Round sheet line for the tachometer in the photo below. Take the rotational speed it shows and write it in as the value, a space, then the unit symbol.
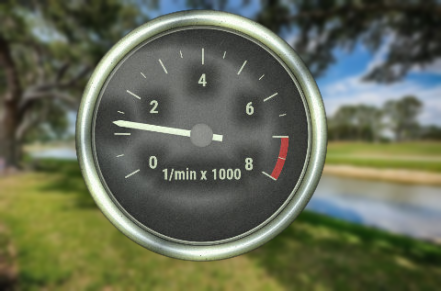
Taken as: 1250 rpm
